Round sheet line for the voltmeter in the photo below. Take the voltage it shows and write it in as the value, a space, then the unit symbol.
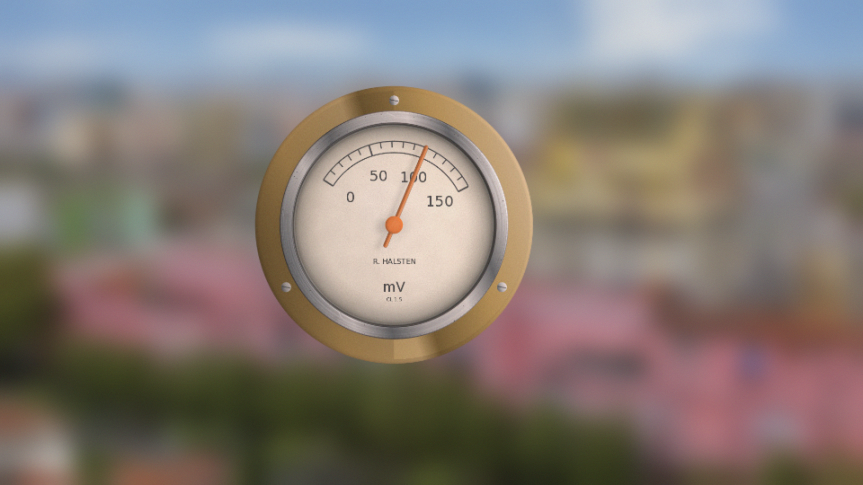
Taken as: 100 mV
